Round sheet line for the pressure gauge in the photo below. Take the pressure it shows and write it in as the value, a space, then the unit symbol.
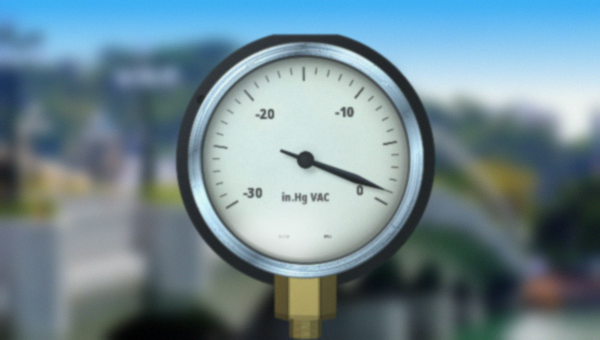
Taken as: -1 inHg
